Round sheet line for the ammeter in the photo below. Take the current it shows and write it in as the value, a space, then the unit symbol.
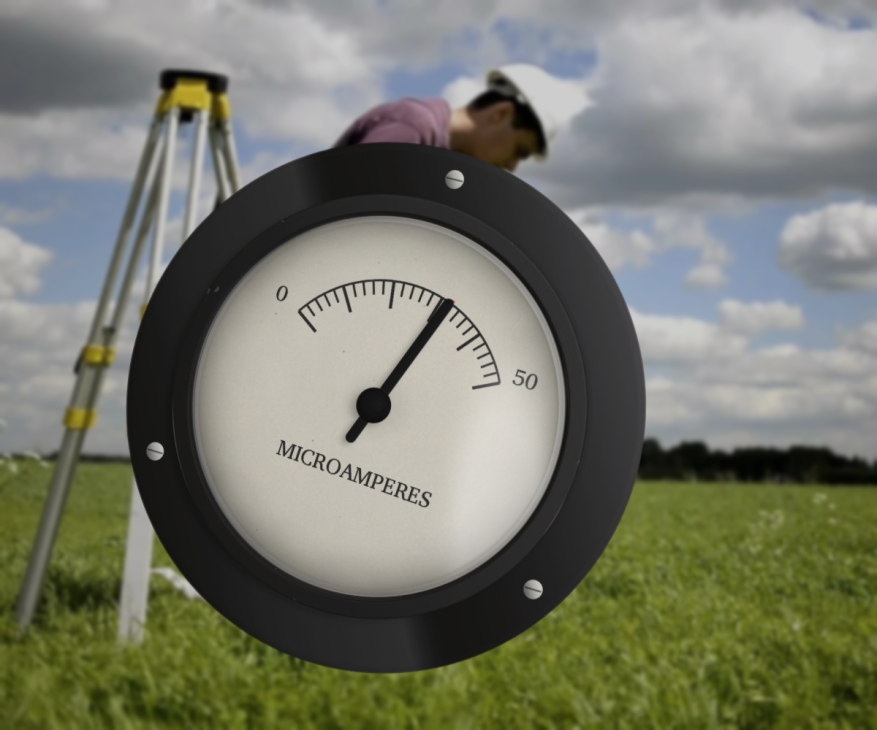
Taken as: 32 µA
